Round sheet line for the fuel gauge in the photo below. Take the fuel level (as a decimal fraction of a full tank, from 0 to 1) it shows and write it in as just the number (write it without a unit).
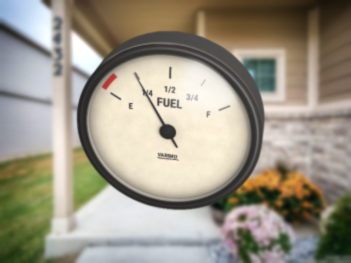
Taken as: 0.25
